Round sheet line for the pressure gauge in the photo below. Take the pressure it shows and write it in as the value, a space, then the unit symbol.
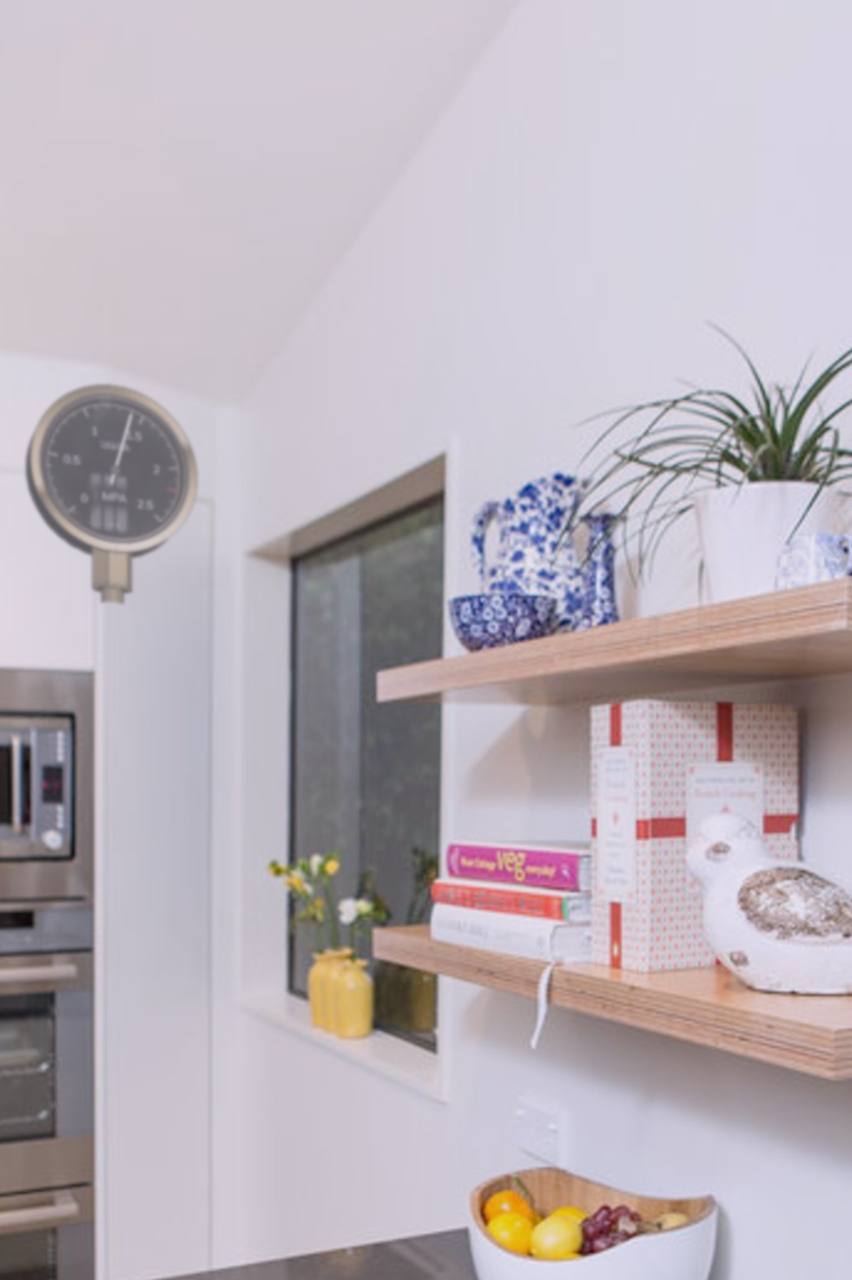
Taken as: 1.4 MPa
